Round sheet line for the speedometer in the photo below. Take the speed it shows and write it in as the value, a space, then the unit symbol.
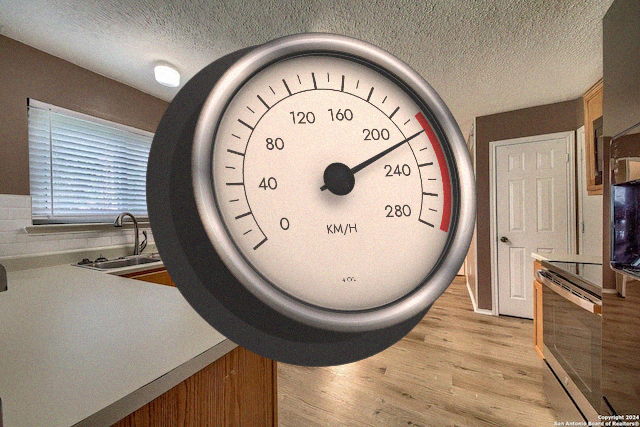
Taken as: 220 km/h
